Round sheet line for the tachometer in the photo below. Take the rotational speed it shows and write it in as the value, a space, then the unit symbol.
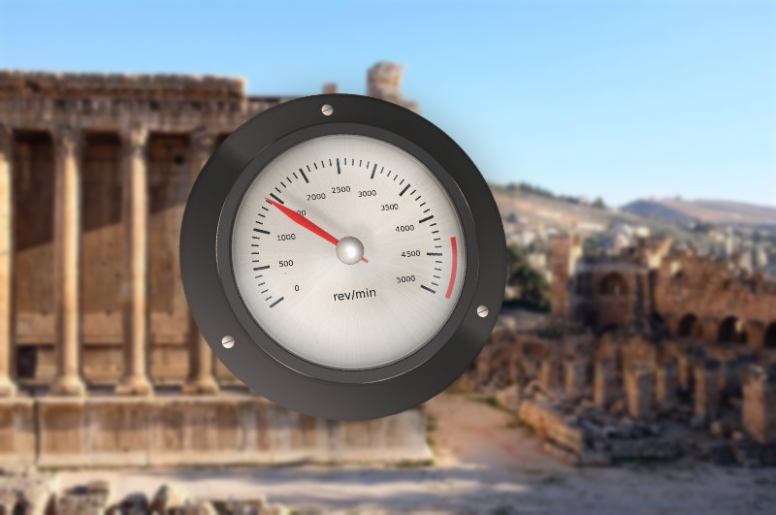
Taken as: 1400 rpm
